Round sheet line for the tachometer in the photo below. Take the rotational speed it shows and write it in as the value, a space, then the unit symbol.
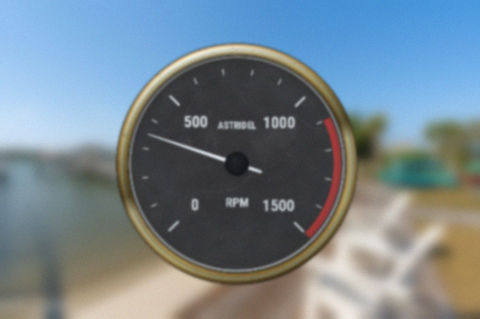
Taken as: 350 rpm
